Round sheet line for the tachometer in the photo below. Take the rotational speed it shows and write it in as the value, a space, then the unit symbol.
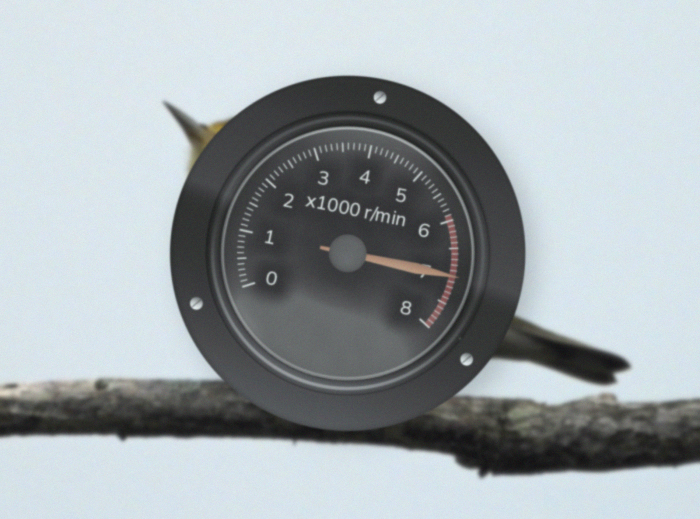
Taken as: 7000 rpm
